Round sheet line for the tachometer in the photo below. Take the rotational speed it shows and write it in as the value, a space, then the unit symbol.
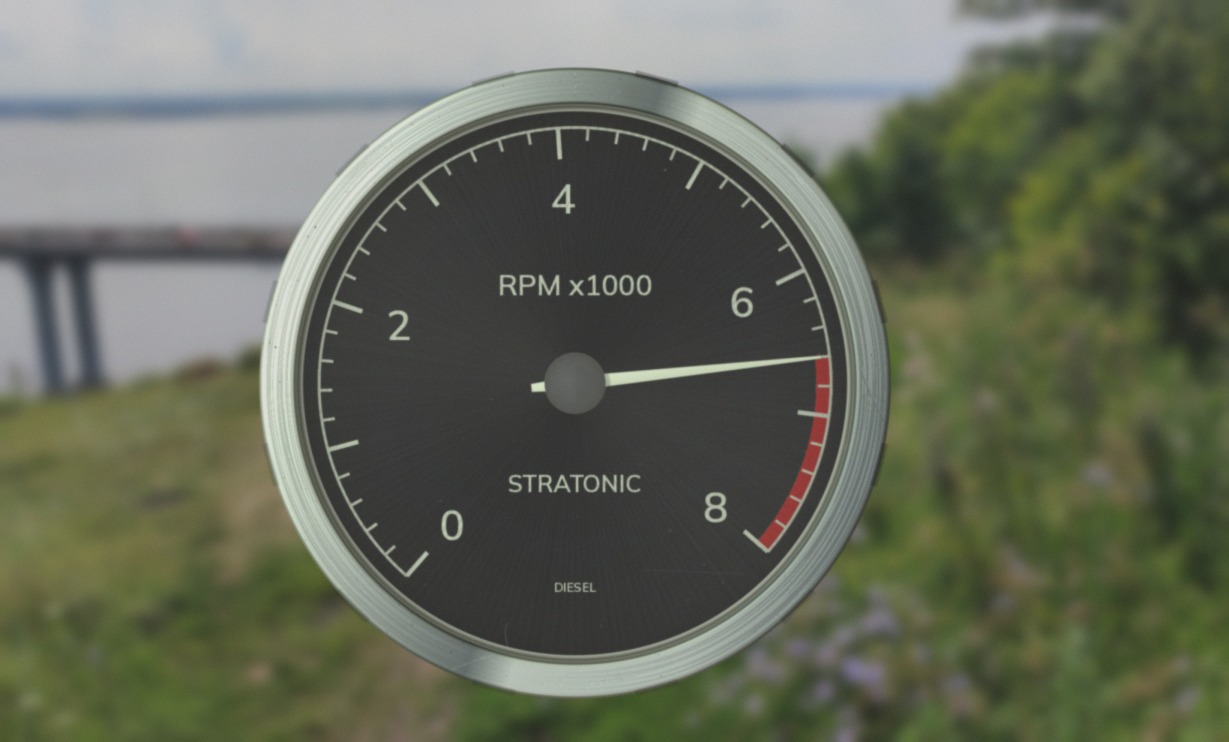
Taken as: 6600 rpm
